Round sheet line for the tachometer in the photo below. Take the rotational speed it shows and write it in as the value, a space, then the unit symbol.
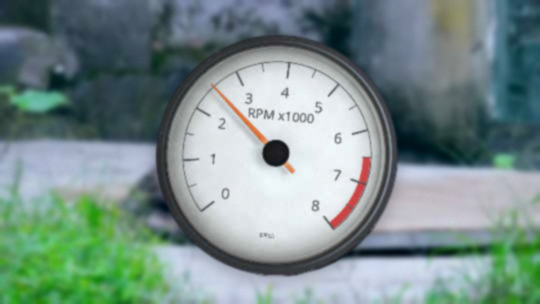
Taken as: 2500 rpm
